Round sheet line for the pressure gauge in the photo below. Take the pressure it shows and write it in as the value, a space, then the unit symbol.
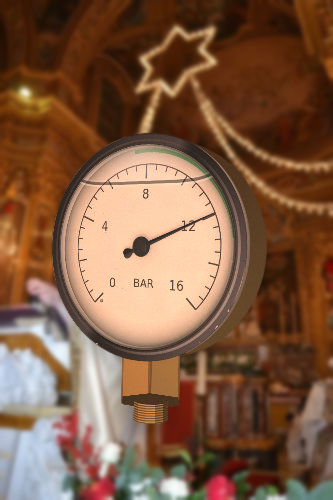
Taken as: 12 bar
